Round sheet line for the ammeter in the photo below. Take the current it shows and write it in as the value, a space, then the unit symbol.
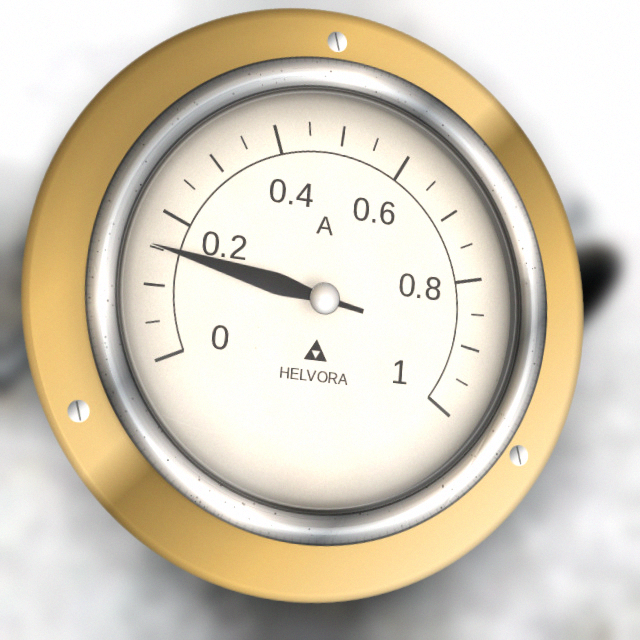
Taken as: 0.15 A
